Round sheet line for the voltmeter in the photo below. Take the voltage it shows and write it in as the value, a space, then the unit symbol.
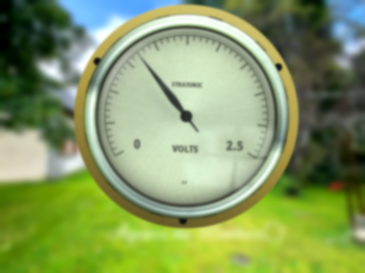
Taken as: 0.85 V
